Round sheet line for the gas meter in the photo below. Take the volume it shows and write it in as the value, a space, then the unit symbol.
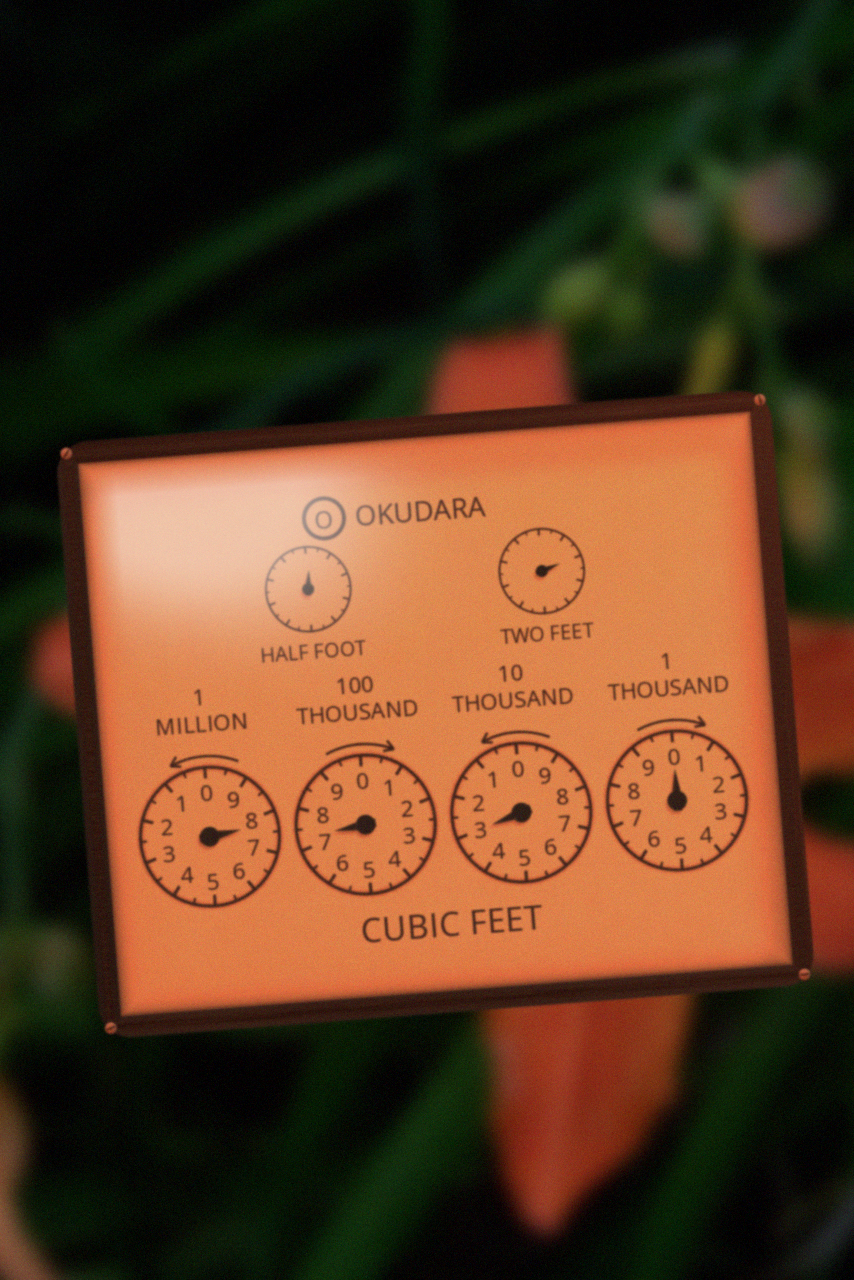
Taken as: 773000 ft³
